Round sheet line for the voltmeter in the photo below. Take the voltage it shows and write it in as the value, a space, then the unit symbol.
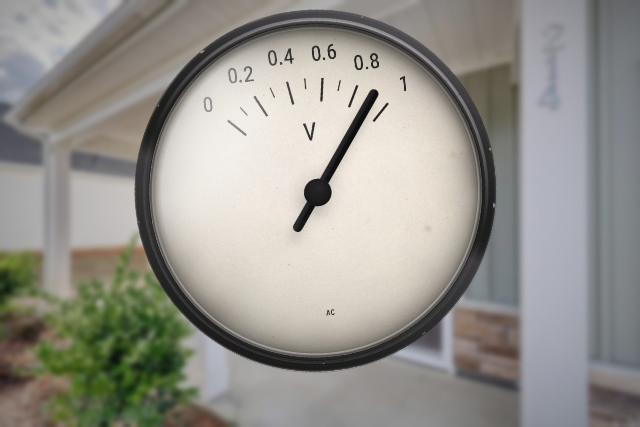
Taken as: 0.9 V
